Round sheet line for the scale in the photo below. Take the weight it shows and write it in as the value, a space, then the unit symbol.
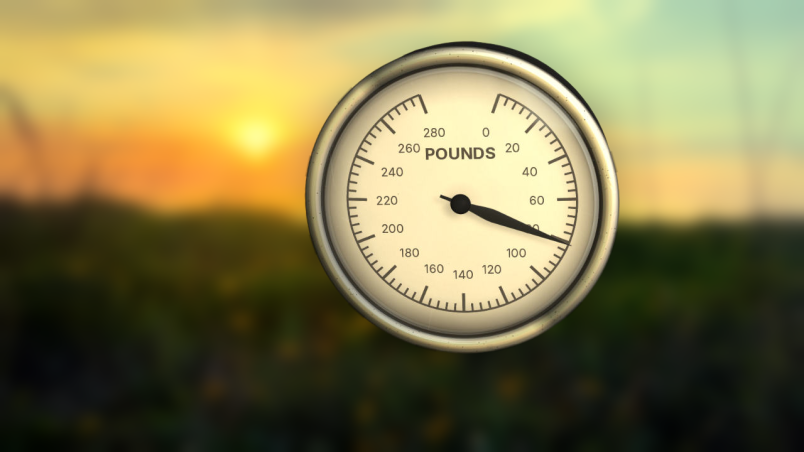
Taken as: 80 lb
